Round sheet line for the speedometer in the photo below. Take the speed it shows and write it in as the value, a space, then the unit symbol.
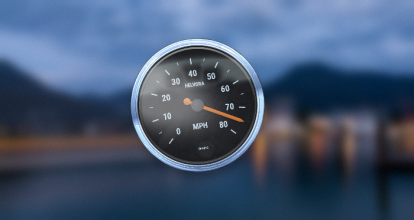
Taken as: 75 mph
